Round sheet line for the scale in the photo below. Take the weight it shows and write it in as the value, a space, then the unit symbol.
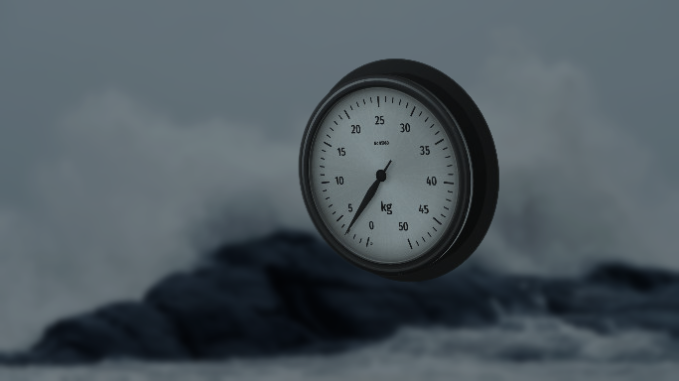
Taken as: 3 kg
